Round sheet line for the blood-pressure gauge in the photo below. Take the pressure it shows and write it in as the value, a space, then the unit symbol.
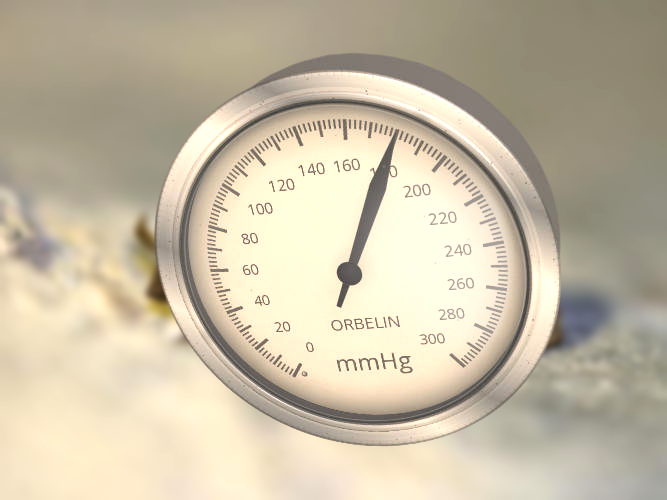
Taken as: 180 mmHg
